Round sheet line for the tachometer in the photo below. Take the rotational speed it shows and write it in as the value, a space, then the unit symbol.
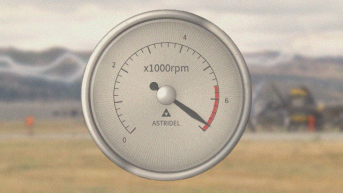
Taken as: 6800 rpm
